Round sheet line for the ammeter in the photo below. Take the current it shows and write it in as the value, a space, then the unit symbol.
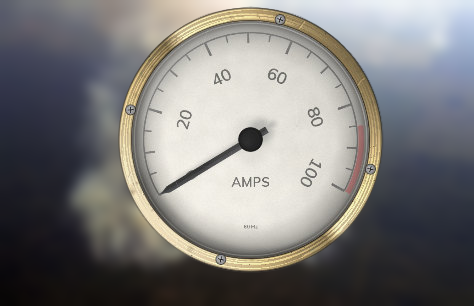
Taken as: 0 A
